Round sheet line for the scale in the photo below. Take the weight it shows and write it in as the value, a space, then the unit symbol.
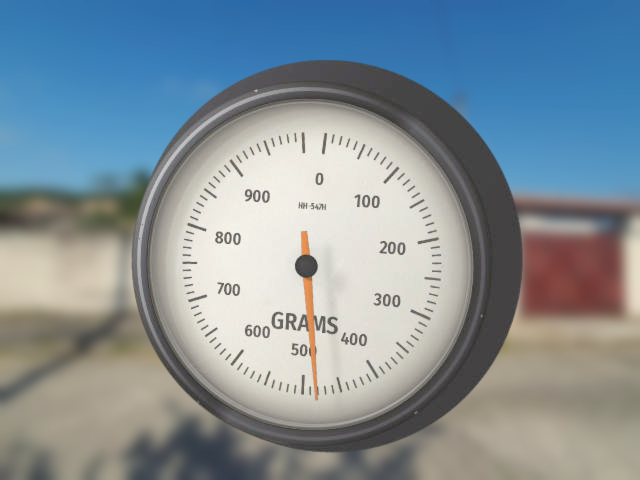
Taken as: 480 g
